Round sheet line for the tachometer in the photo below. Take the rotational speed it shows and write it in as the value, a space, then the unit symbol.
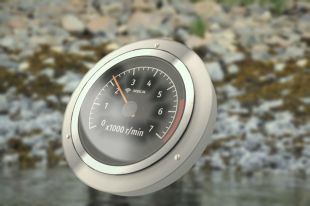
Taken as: 2200 rpm
